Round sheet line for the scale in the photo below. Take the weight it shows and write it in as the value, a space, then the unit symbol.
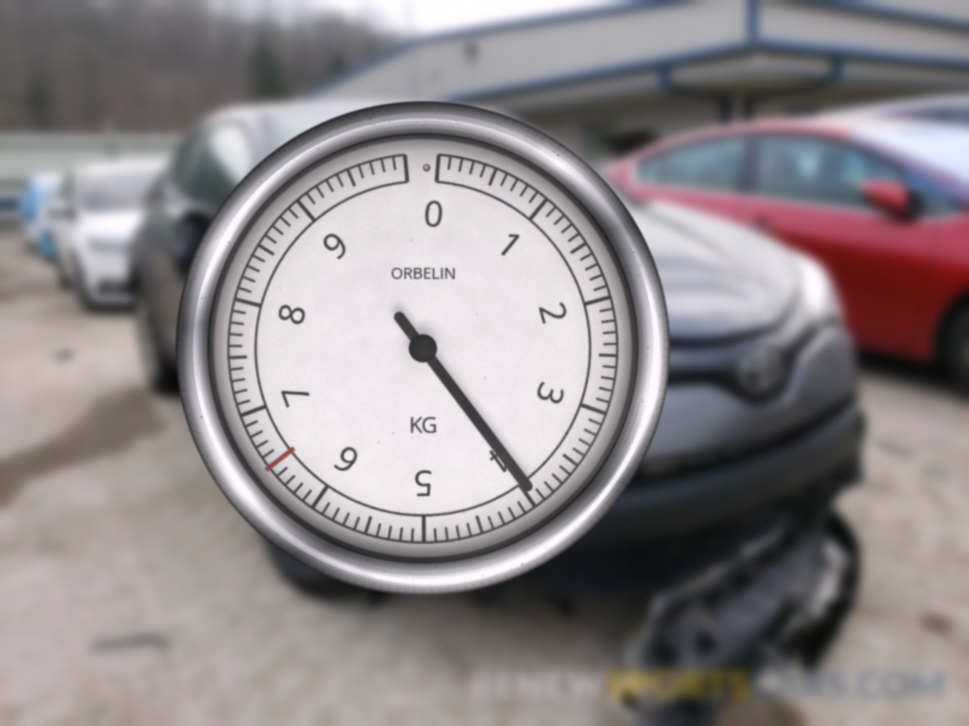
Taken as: 3.95 kg
